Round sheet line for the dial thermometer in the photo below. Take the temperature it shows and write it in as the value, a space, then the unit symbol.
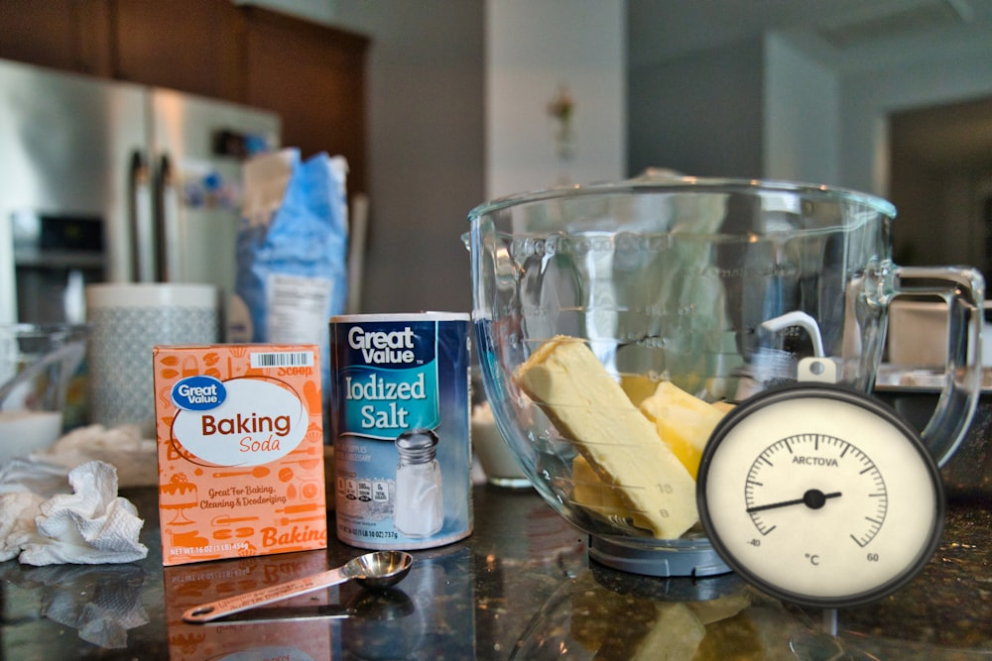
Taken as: -30 °C
